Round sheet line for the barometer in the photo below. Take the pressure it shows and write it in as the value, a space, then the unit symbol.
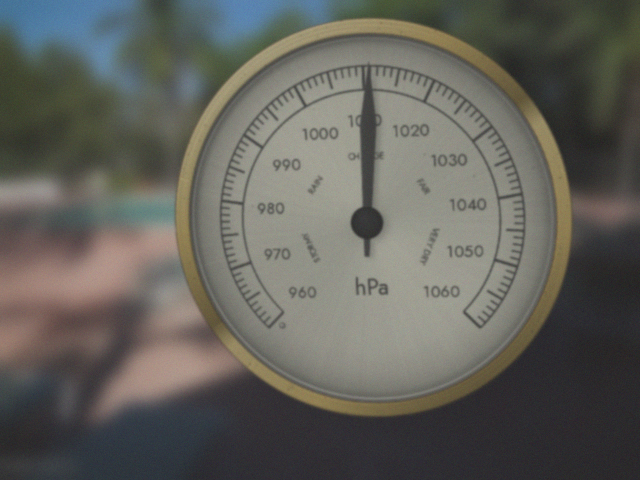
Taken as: 1011 hPa
